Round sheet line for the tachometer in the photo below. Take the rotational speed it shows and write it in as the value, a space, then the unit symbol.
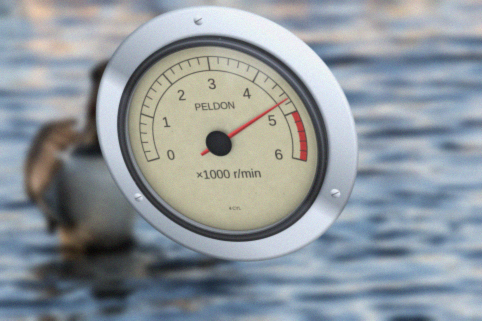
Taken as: 4700 rpm
